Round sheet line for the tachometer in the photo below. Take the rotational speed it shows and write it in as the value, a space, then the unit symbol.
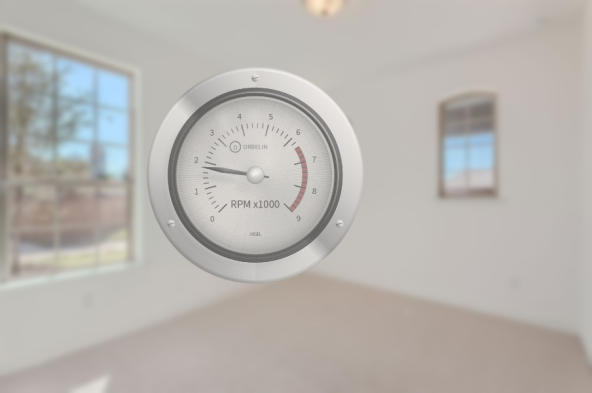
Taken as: 1800 rpm
